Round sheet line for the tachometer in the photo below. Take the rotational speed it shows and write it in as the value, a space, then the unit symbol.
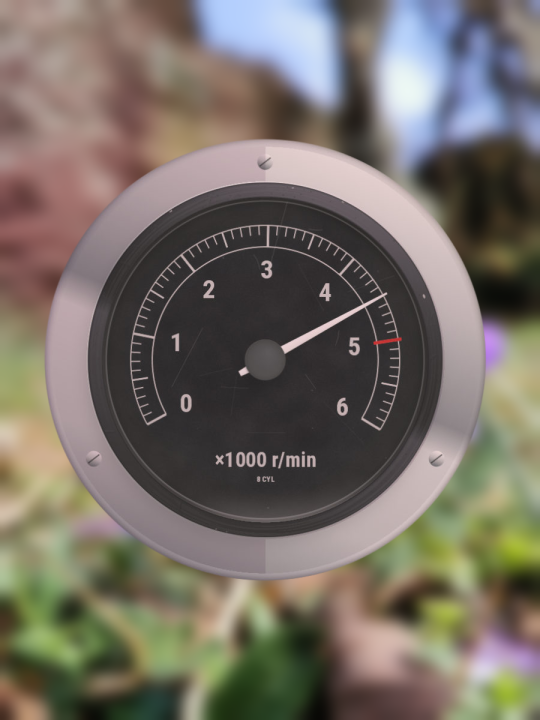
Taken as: 4500 rpm
